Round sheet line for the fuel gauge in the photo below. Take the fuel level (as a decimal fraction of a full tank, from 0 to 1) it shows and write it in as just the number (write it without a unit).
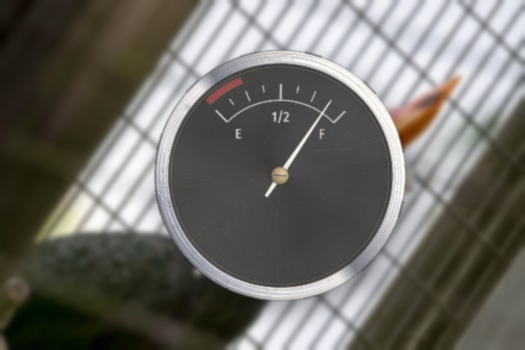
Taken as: 0.875
